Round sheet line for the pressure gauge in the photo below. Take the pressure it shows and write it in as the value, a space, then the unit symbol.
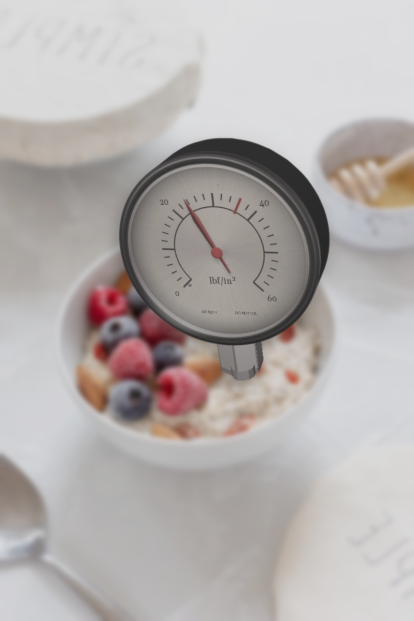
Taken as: 24 psi
